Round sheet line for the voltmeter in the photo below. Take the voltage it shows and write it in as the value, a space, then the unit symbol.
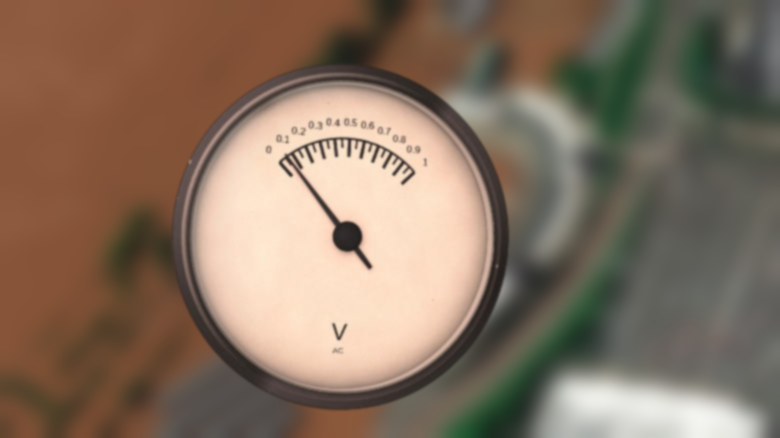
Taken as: 0.05 V
